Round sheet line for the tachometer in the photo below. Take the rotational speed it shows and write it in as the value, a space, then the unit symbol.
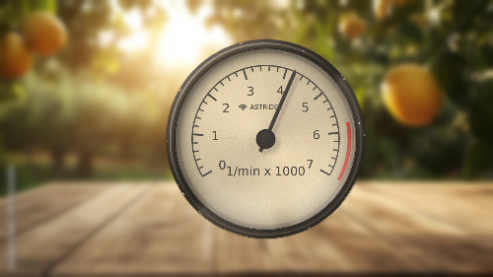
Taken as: 4200 rpm
